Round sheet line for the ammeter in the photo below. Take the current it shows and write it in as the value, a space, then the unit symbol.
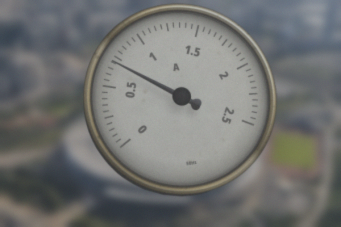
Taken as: 0.7 A
